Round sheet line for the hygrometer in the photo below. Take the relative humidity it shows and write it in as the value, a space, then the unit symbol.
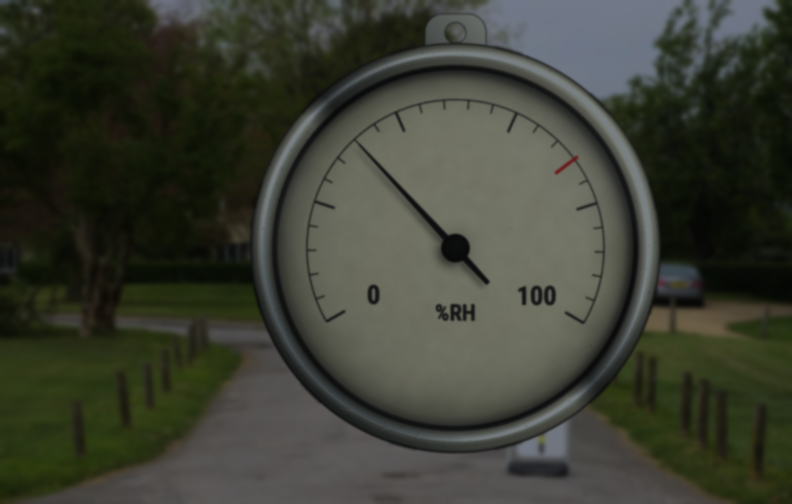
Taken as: 32 %
